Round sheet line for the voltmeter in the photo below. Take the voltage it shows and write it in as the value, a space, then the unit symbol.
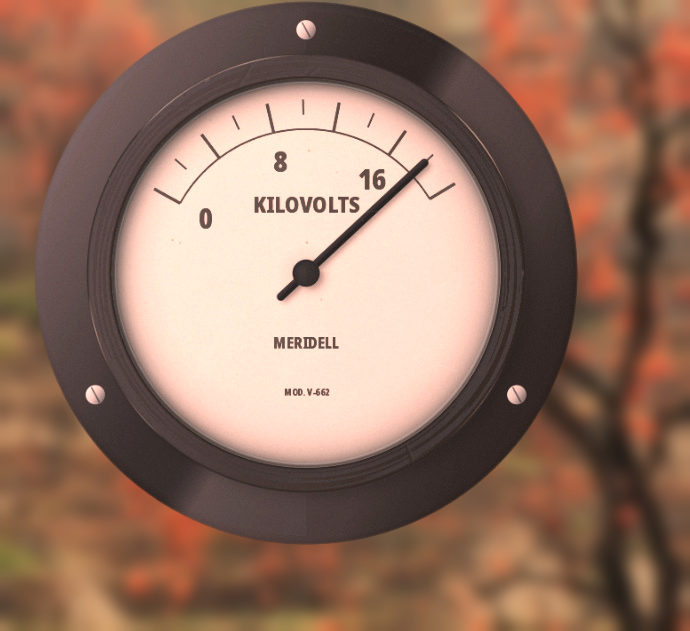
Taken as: 18 kV
